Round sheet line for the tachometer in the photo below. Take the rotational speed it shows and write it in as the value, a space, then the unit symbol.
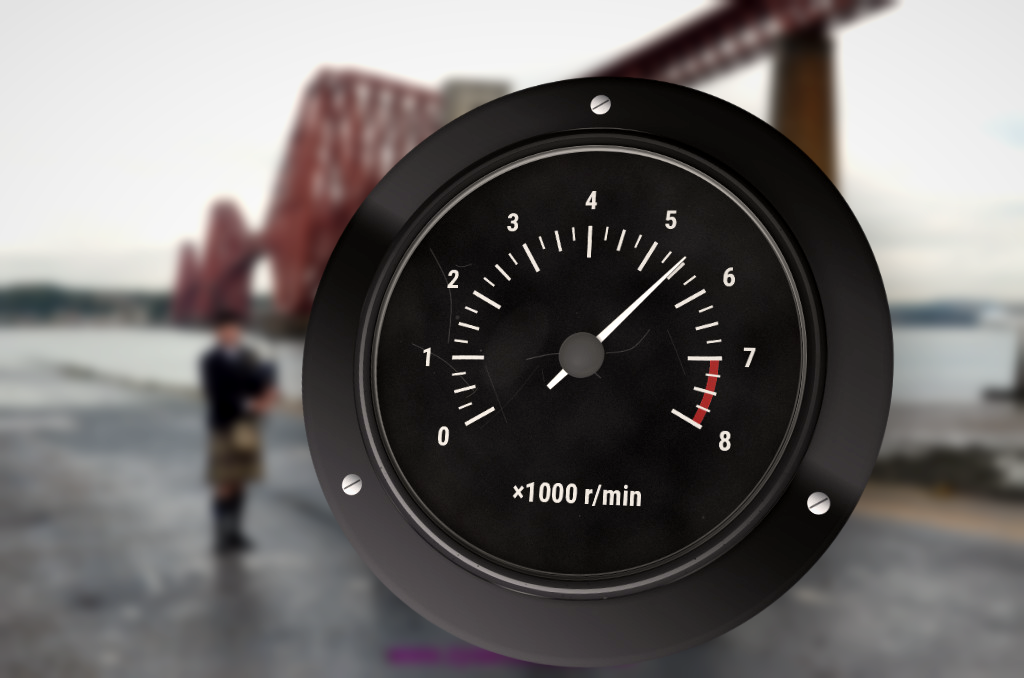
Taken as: 5500 rpm
